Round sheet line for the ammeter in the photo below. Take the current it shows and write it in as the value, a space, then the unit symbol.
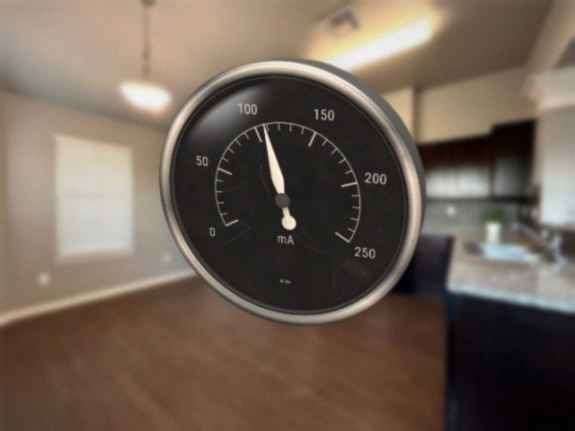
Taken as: 110 mA
